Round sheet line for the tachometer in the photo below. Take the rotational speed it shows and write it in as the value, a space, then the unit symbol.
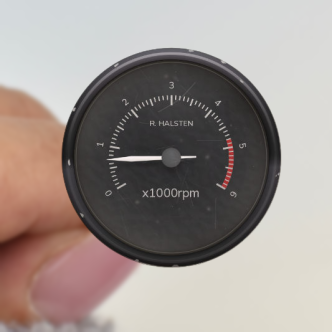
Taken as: 700 rpm
